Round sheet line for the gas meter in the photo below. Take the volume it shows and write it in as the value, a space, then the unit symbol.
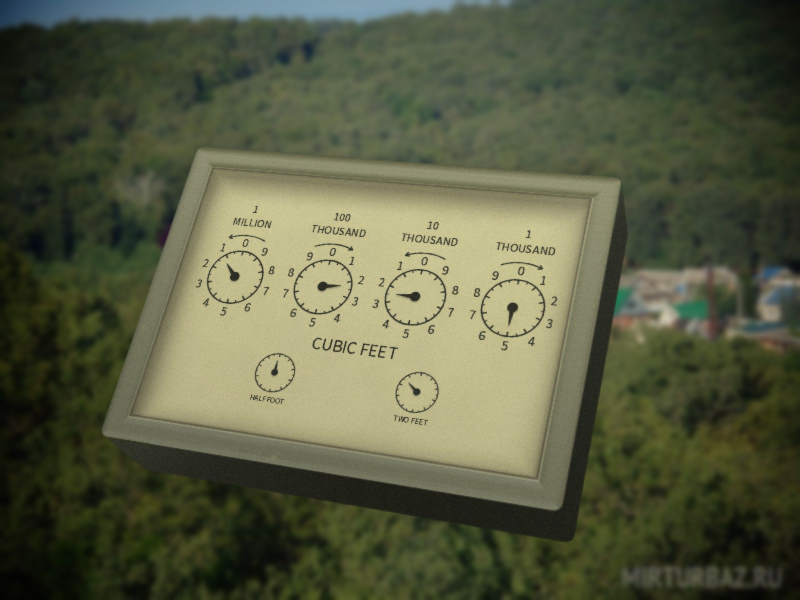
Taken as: 122500 ft³
